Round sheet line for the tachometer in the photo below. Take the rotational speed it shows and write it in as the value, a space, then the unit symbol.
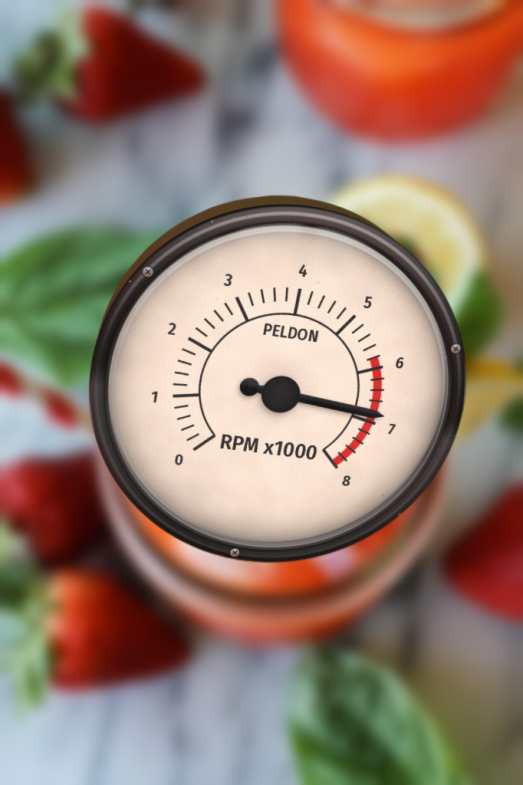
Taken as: 6800 rpm
